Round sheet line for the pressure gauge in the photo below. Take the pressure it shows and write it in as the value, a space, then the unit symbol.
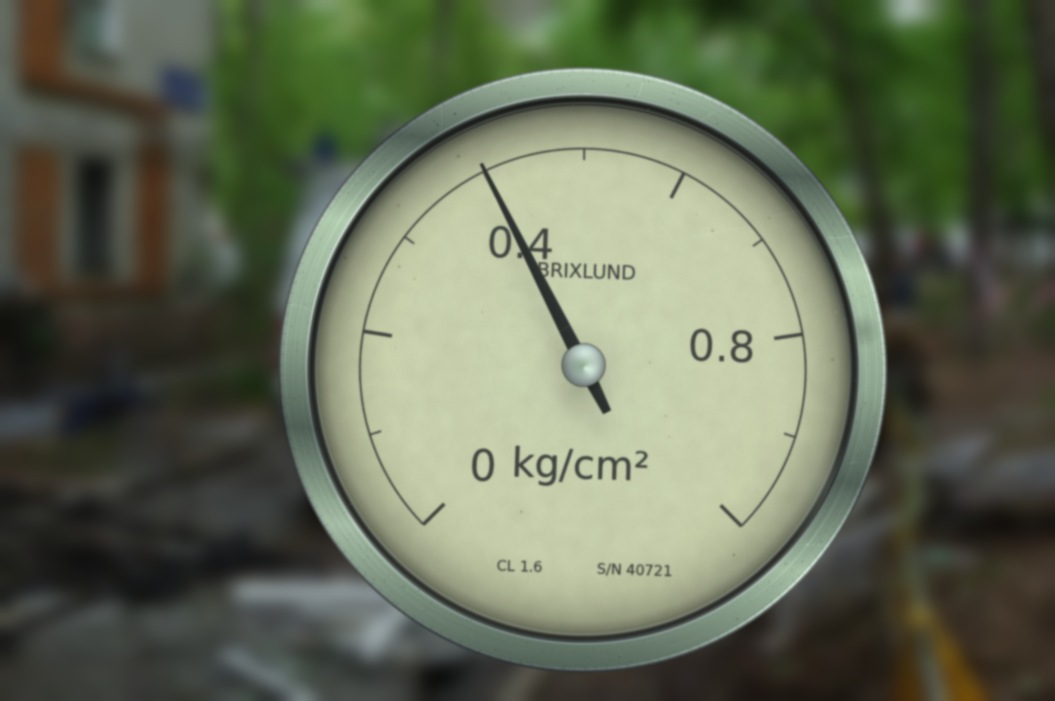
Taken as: 0.4 kg/cm²
